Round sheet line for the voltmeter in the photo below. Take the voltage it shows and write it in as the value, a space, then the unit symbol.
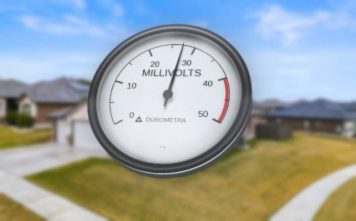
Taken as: 27.5 mV
